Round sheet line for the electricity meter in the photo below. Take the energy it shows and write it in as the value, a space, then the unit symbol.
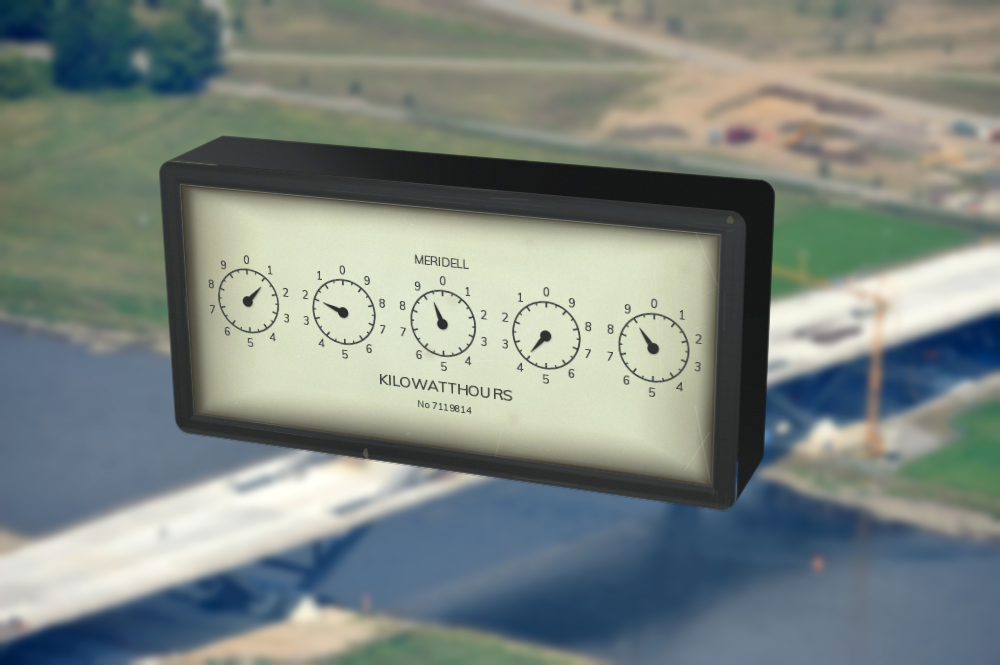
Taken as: 11939 kWh
